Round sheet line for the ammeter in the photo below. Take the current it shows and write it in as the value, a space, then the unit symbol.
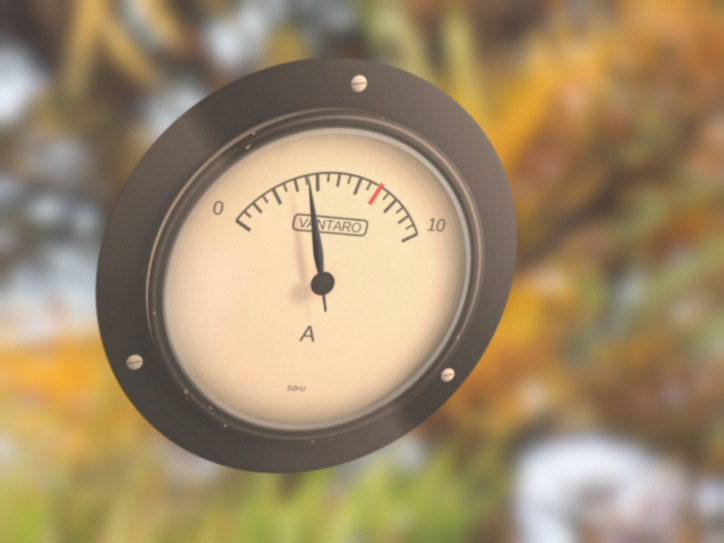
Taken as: 3.5 A
